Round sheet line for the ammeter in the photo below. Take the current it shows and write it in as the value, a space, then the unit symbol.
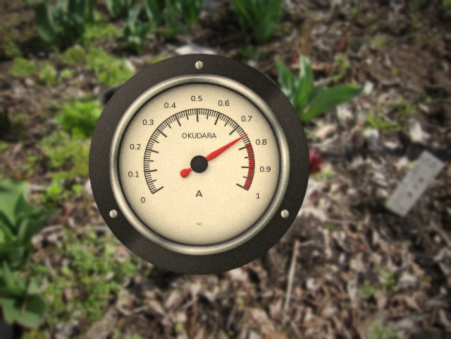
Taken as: 0.75 A
